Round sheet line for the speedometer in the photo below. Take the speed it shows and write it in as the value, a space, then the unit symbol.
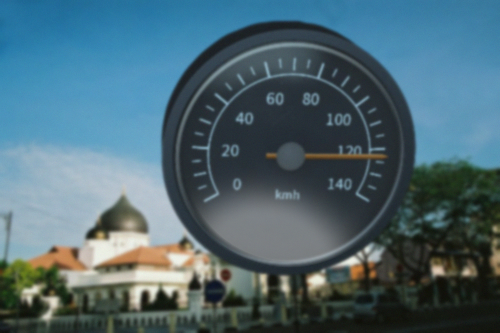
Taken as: 122.5 km/h
